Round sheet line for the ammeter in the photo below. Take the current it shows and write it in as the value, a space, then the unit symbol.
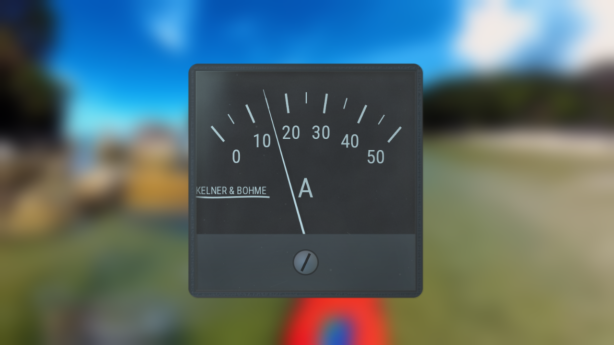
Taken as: 15 A
